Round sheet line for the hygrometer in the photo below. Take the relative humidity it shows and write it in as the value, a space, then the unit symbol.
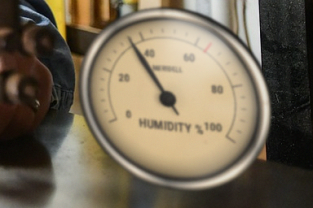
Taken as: 36 %
